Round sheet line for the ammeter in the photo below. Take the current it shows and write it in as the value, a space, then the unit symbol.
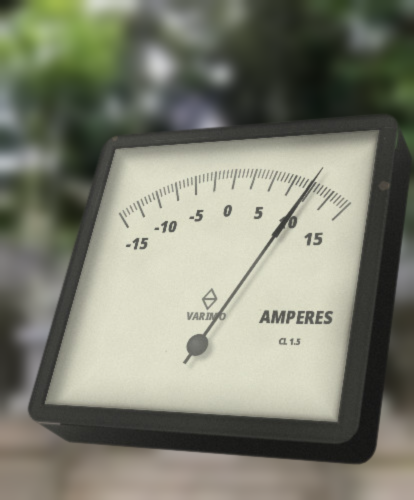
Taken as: 10 A
